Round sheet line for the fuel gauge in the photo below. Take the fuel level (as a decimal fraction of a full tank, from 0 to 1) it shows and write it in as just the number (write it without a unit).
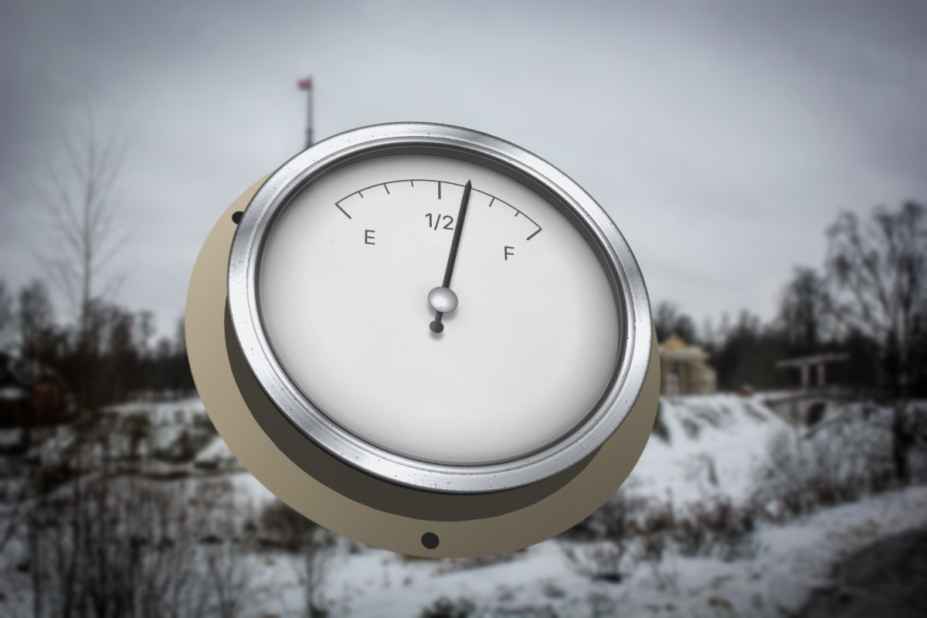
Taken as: 0.625
